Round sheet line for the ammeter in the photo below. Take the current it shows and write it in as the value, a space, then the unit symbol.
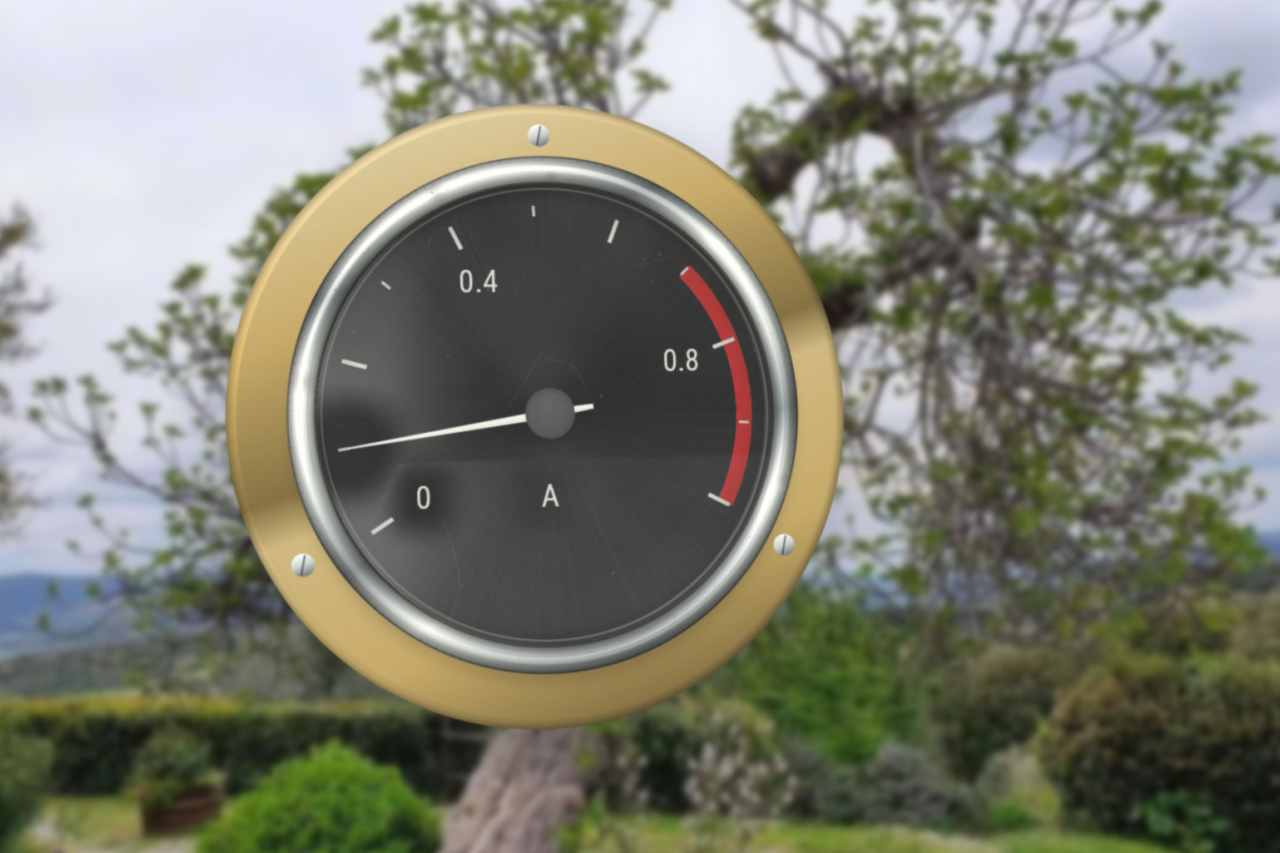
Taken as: 0.1 A
